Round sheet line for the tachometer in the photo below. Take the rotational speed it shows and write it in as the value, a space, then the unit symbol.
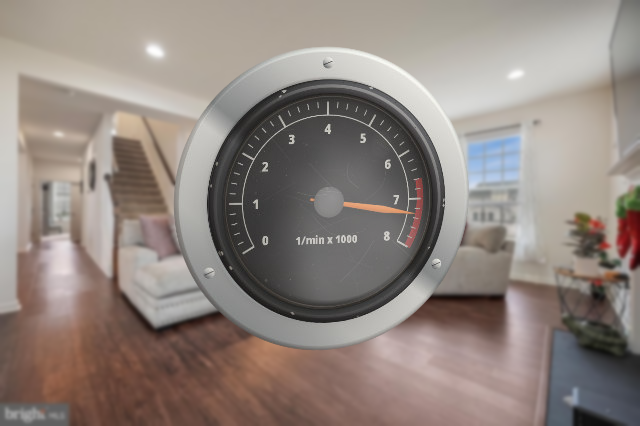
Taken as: 7300 rpm
